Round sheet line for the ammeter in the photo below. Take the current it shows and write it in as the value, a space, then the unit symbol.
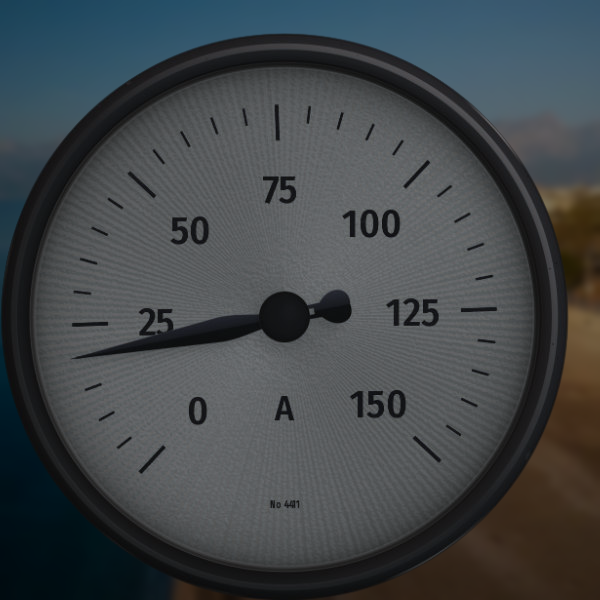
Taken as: 20 A
